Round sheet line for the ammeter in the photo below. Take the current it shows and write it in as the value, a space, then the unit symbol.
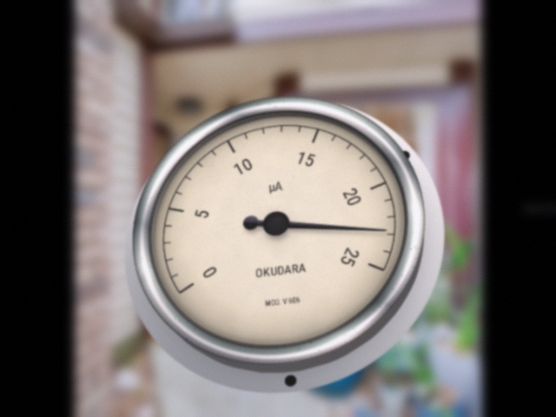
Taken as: 23 µA
